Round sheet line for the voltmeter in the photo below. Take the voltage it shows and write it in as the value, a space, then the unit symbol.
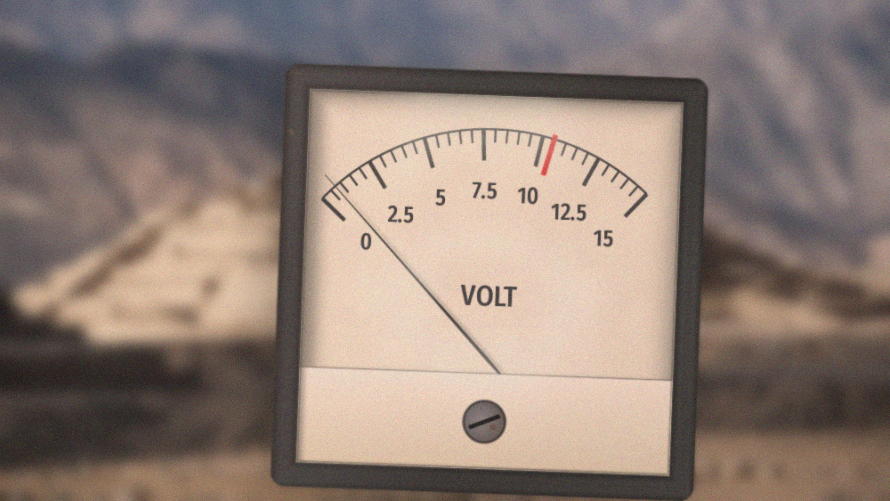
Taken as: 0.75 V
